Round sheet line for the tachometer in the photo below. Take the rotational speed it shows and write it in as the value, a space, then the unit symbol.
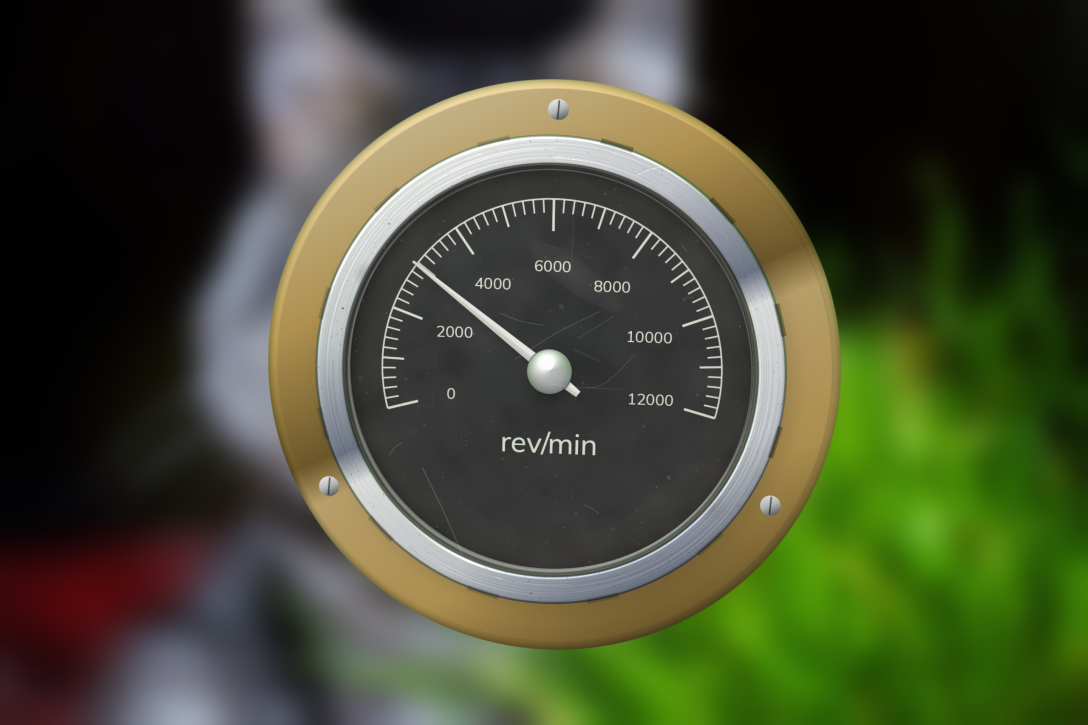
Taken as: 3000 rpm
